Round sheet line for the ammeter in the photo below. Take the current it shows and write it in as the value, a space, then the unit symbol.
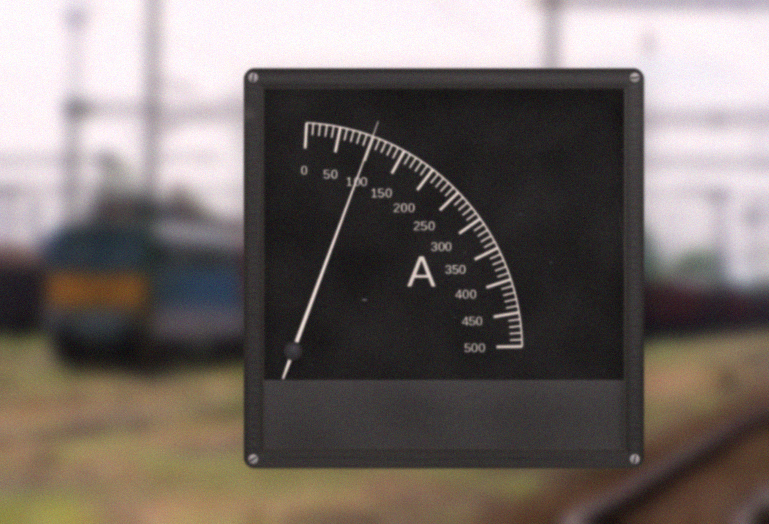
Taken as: 100 A
